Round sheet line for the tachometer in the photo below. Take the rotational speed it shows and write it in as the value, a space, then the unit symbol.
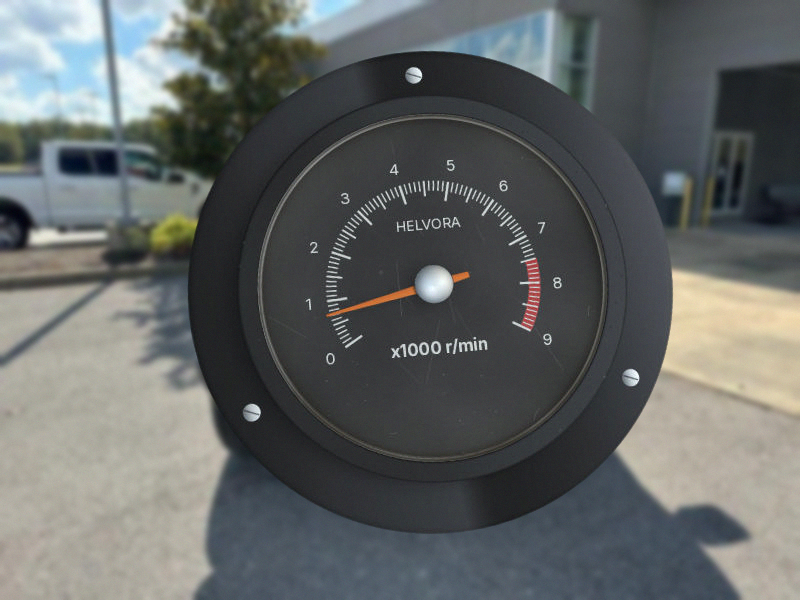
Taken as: 700 rpm
